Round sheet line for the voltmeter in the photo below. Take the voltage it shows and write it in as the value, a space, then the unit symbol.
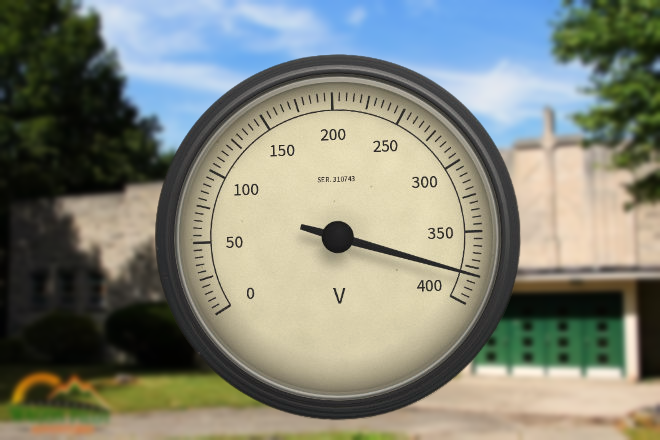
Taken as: 380 V
